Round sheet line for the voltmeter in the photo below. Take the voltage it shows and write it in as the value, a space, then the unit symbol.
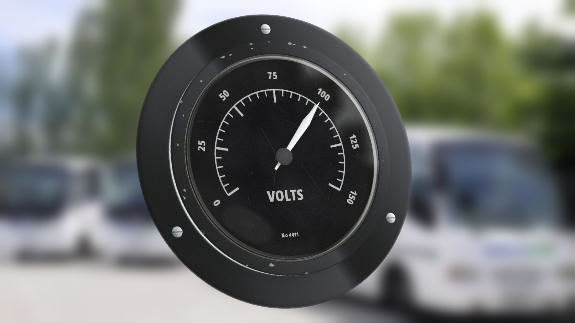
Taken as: 100 V
